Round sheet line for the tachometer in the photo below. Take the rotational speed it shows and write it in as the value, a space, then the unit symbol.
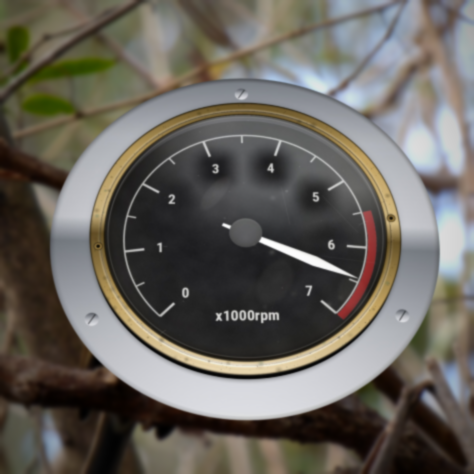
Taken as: 6500 rpm
